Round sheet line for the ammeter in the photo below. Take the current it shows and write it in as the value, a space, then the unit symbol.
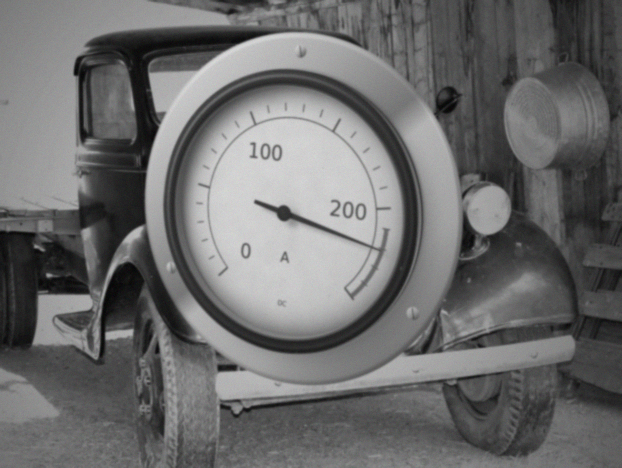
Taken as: 220 A
